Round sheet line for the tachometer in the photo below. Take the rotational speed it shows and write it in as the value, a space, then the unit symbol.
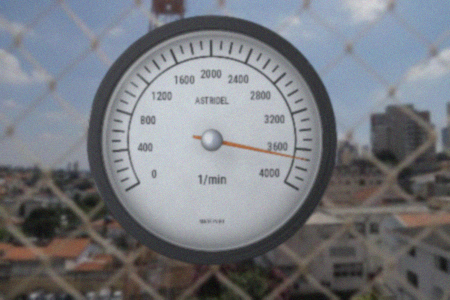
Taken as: 3700 rpm
